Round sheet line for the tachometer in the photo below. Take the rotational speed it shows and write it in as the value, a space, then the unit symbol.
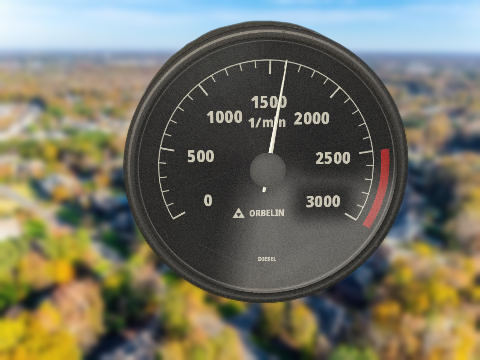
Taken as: 1600 rpm
